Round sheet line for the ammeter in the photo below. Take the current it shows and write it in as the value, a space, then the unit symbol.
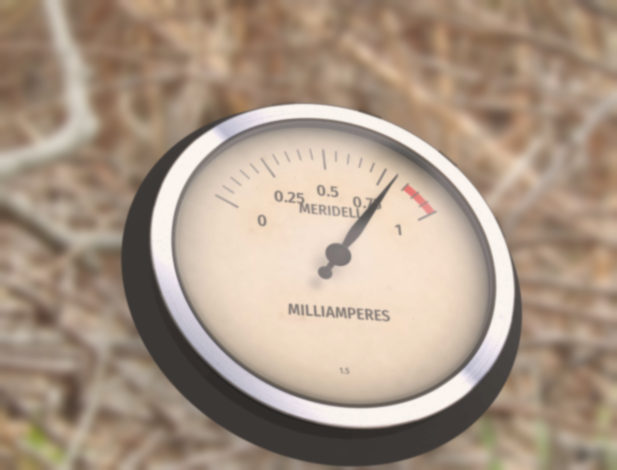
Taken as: 0.8 mA
